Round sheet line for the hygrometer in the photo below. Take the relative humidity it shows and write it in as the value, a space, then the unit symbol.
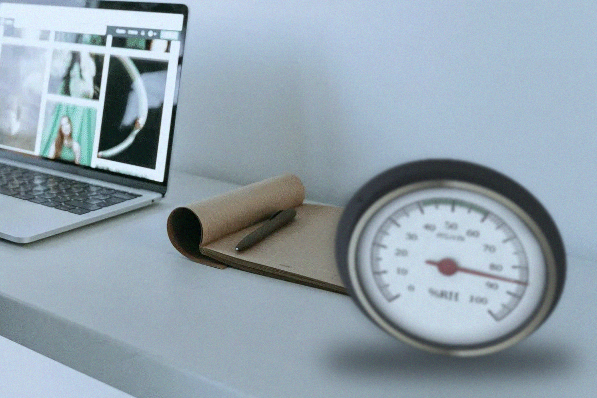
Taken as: 85 %
